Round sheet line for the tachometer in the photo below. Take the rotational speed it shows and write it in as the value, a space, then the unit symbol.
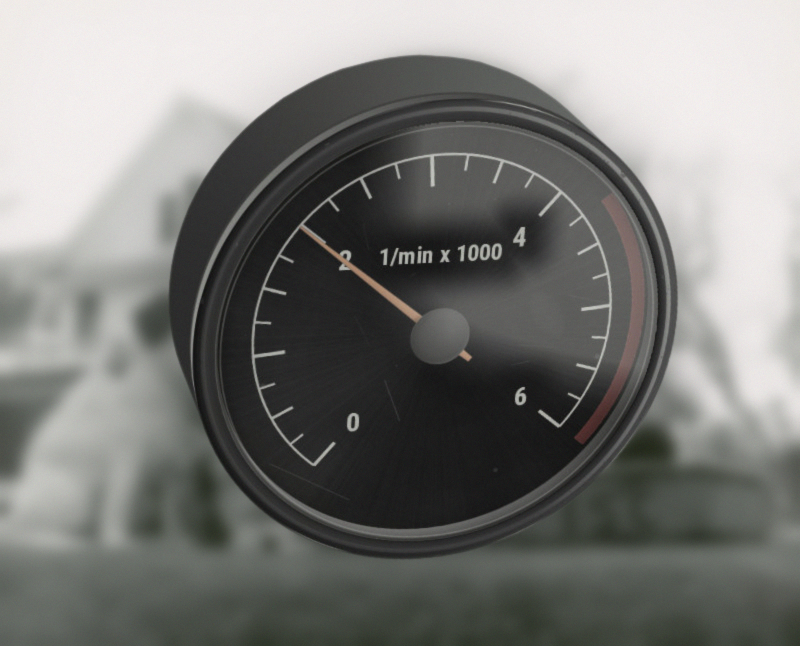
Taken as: 2000 rpm
